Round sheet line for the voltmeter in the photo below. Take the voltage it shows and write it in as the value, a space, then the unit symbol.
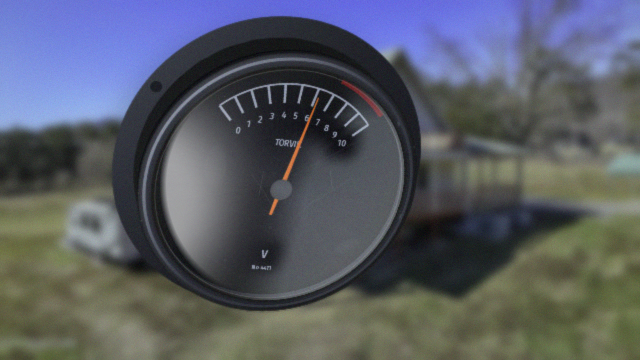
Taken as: 6 V
